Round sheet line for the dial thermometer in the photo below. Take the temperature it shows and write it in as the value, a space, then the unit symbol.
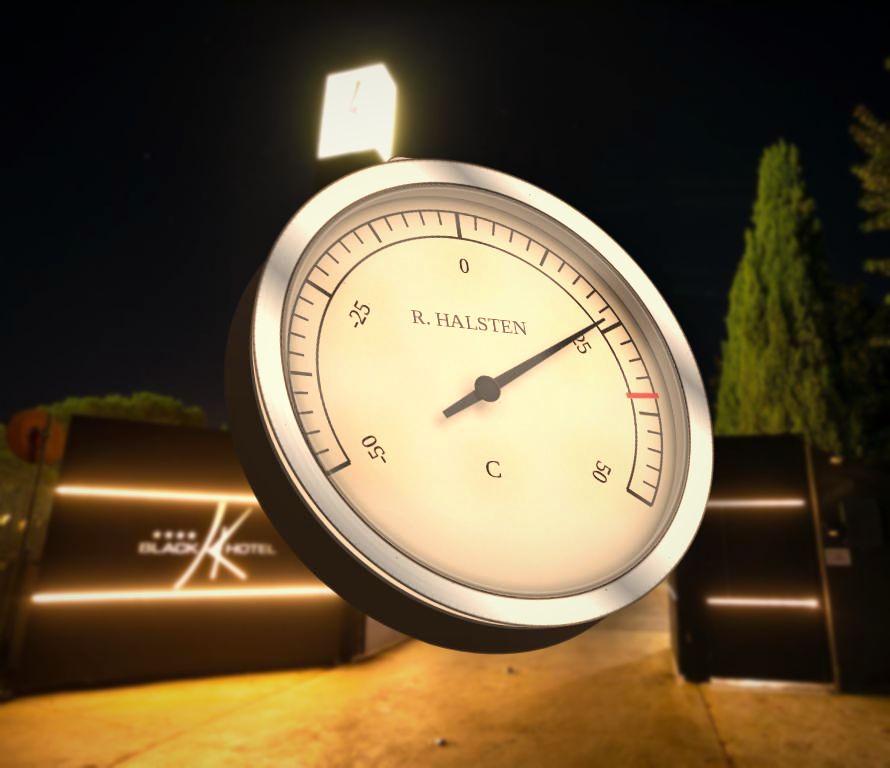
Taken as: 23.75 °C
